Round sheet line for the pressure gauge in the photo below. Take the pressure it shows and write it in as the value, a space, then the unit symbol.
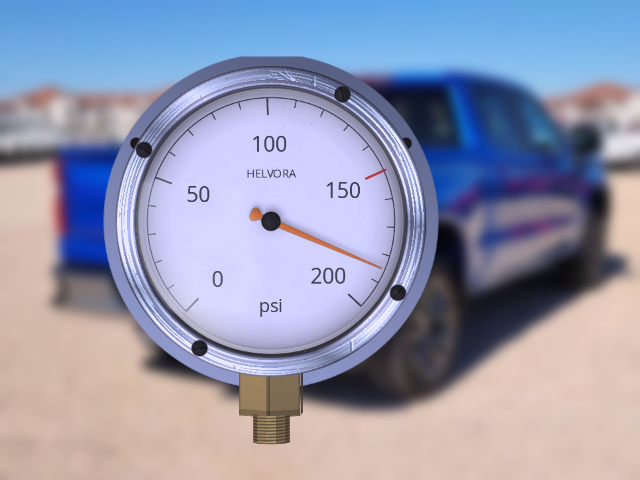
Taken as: 185 psi
